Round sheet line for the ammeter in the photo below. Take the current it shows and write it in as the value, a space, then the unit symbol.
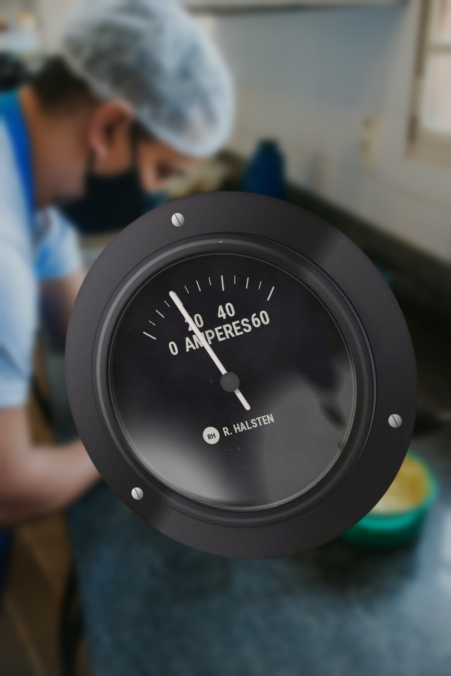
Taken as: 20 A
